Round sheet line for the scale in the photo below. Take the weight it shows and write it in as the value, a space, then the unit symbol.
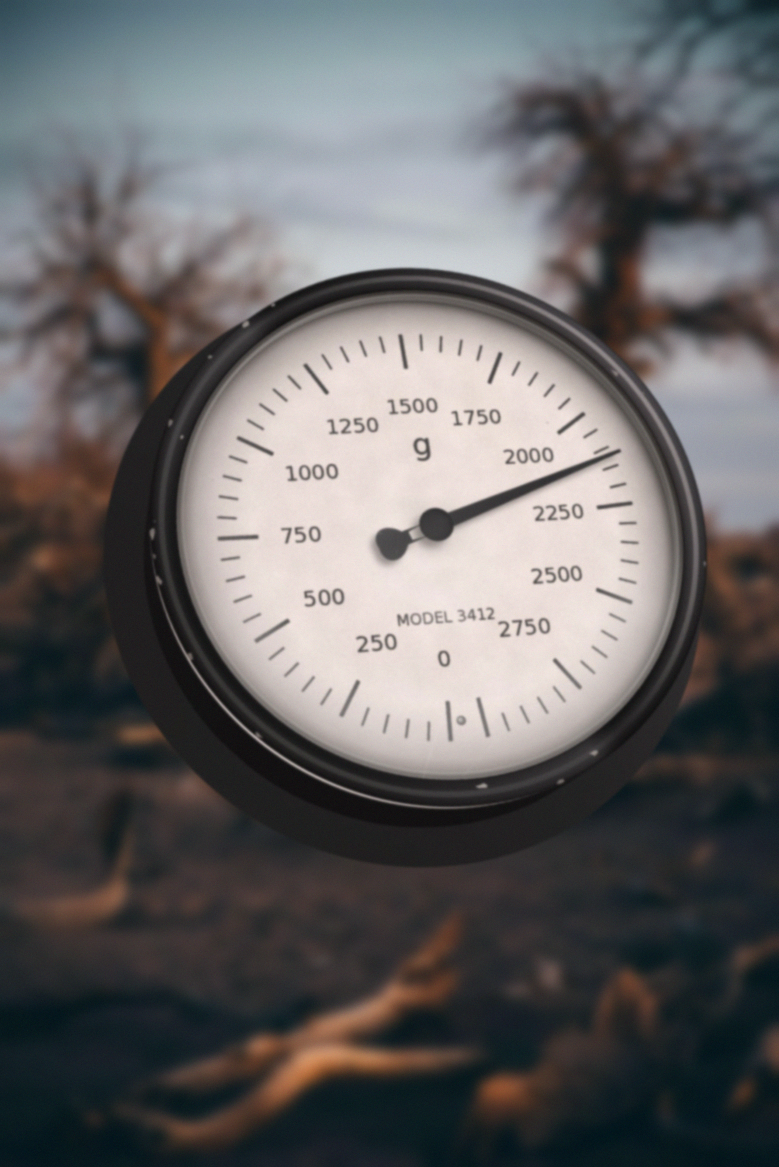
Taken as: 2125 g
